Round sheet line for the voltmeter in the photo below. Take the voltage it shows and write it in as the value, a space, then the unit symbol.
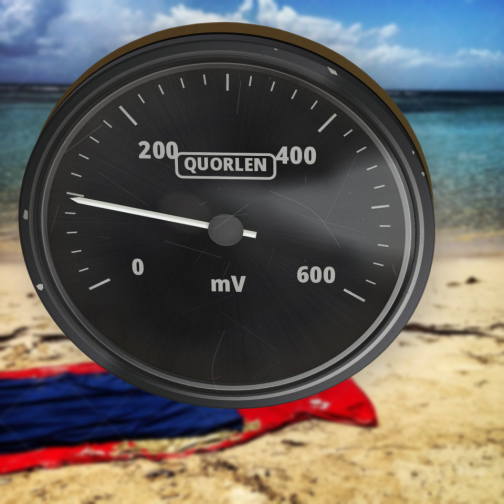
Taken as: 100 mV
